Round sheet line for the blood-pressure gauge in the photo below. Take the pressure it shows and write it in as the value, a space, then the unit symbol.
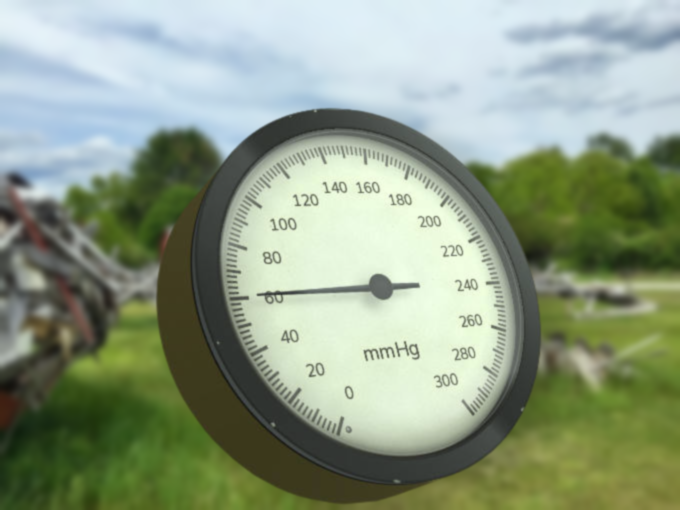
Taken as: 60 mmHg
